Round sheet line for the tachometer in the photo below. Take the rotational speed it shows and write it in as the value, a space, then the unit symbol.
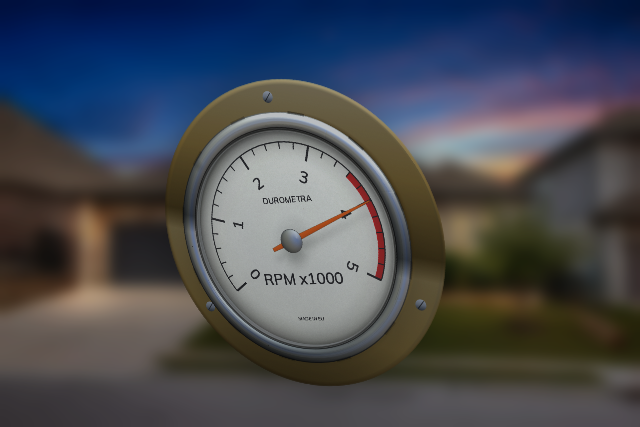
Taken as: 4000 rpm
